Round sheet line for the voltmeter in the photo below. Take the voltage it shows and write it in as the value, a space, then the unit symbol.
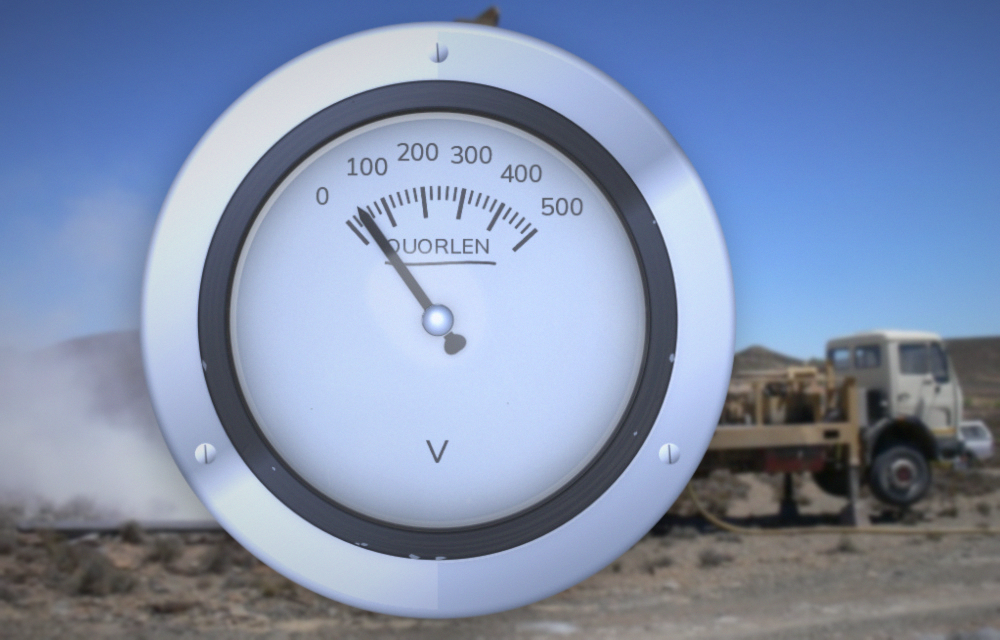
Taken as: 40 V
